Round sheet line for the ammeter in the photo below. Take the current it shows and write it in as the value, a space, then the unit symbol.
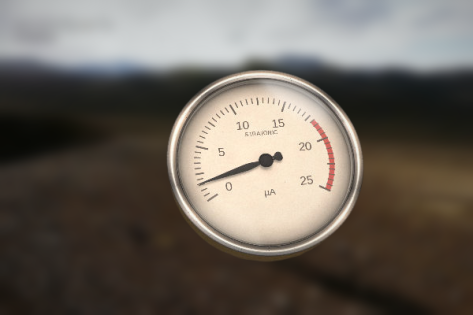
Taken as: 1.5 µA
